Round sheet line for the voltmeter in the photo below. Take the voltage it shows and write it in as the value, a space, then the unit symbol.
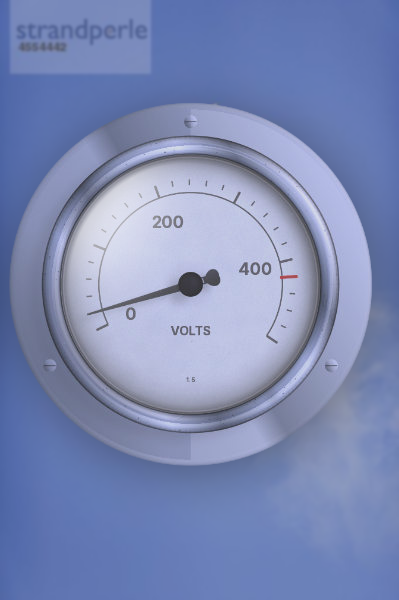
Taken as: 20 V
